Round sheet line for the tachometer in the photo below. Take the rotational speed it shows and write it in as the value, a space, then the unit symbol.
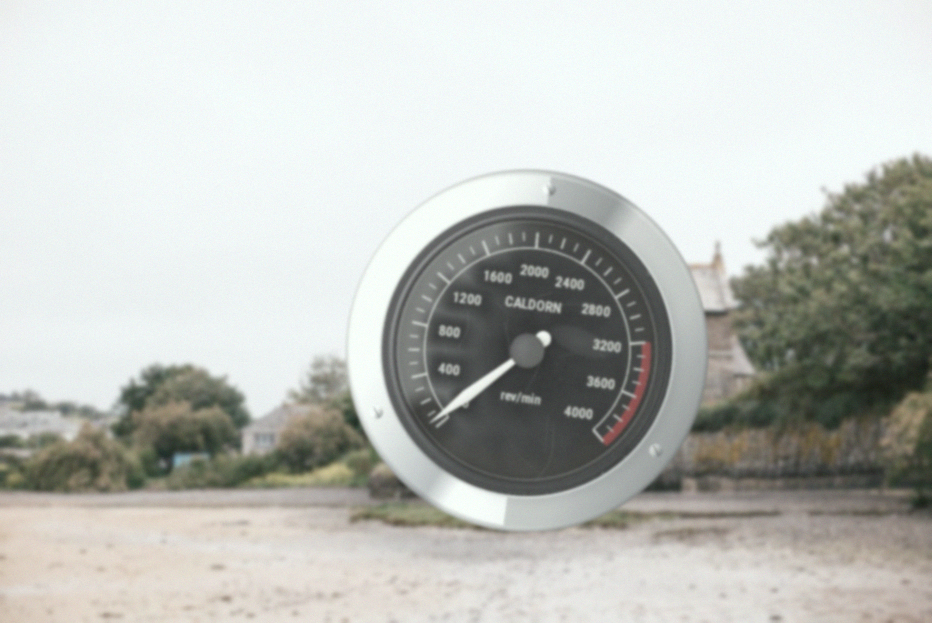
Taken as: 50 rpm
